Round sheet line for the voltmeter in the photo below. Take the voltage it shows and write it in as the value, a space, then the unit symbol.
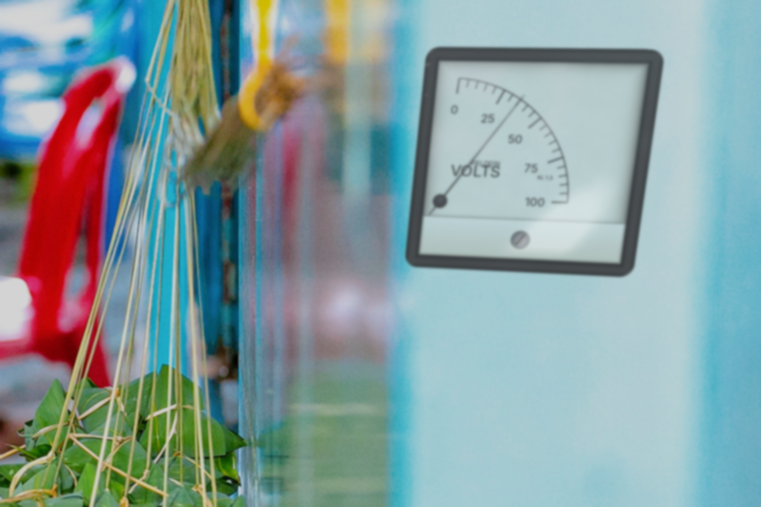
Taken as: 35 V
